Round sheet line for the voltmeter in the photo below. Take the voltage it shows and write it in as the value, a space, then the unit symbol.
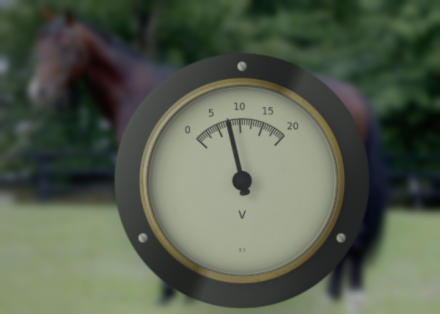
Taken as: 7.5 V
